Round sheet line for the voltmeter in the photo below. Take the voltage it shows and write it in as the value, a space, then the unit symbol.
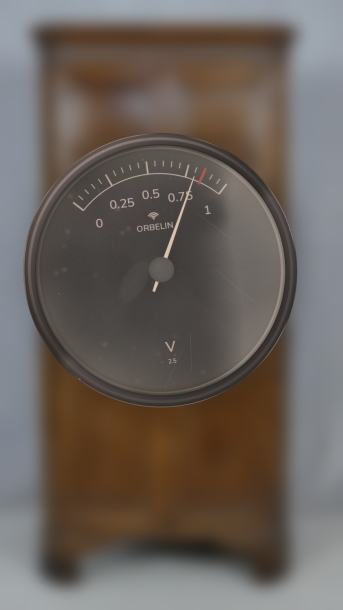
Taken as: 0.8 V
